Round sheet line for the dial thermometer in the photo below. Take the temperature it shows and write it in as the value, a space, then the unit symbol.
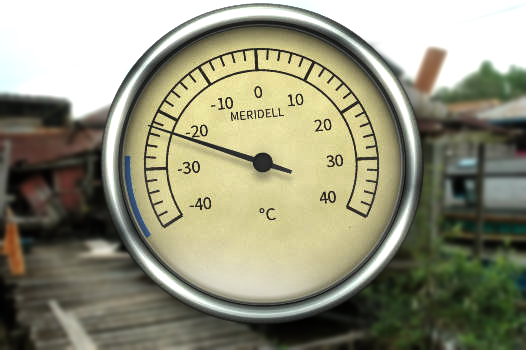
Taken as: -23 °C
